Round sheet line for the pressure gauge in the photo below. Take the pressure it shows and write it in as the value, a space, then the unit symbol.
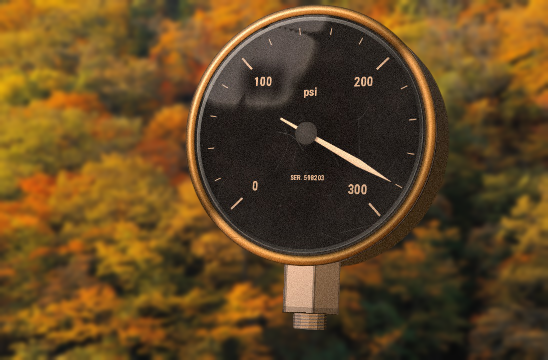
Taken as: 280 psi
